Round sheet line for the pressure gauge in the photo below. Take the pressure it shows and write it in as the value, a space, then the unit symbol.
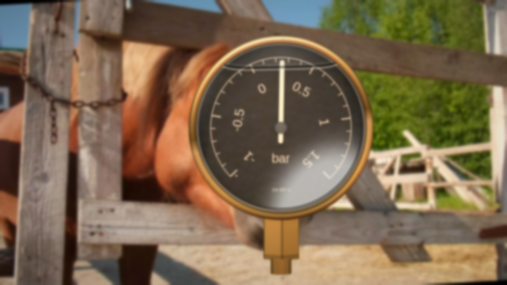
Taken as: 0.25 bar
